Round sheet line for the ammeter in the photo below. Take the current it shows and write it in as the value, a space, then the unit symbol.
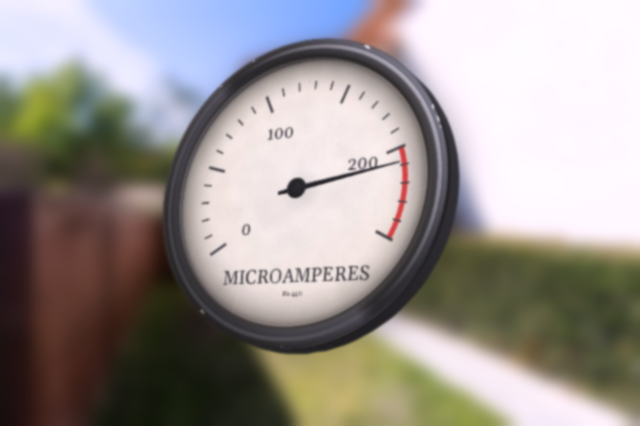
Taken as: 210 µA
